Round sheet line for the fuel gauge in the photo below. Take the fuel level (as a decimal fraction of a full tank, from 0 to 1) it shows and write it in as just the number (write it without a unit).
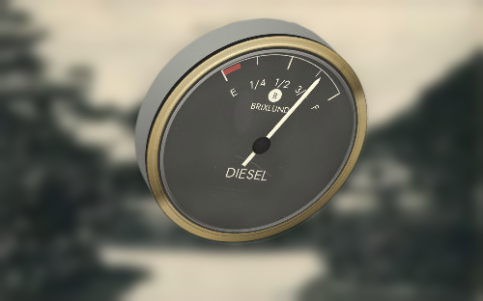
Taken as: 0.75
